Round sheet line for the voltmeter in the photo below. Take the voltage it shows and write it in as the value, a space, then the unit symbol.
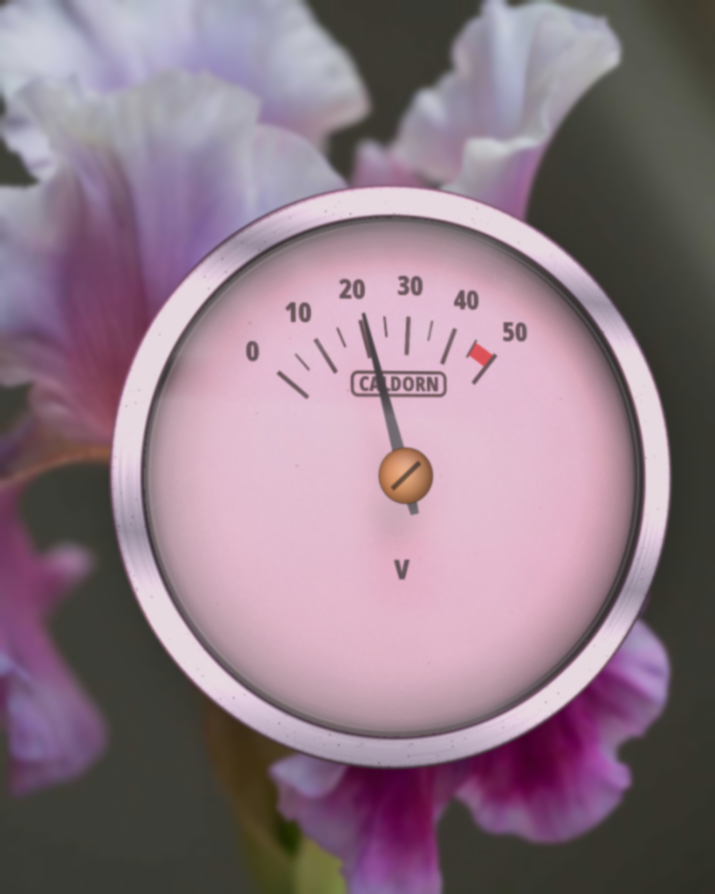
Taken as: 20 V
